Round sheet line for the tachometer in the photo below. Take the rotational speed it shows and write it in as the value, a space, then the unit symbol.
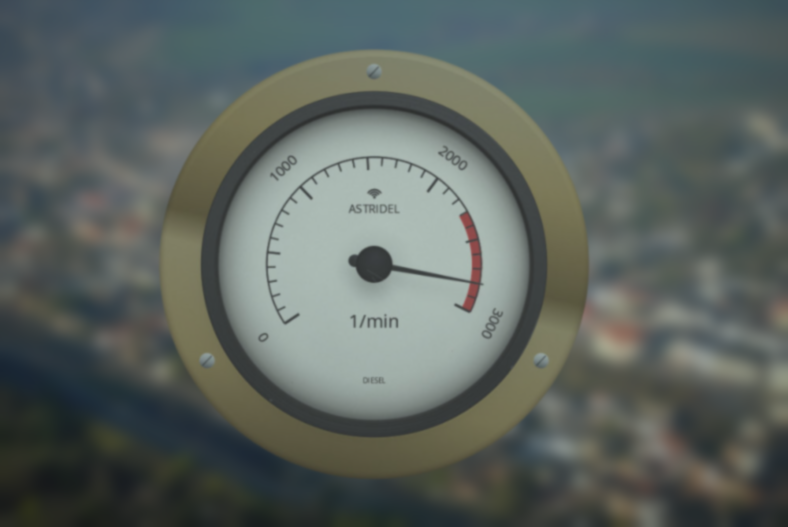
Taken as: 2800 rpm
